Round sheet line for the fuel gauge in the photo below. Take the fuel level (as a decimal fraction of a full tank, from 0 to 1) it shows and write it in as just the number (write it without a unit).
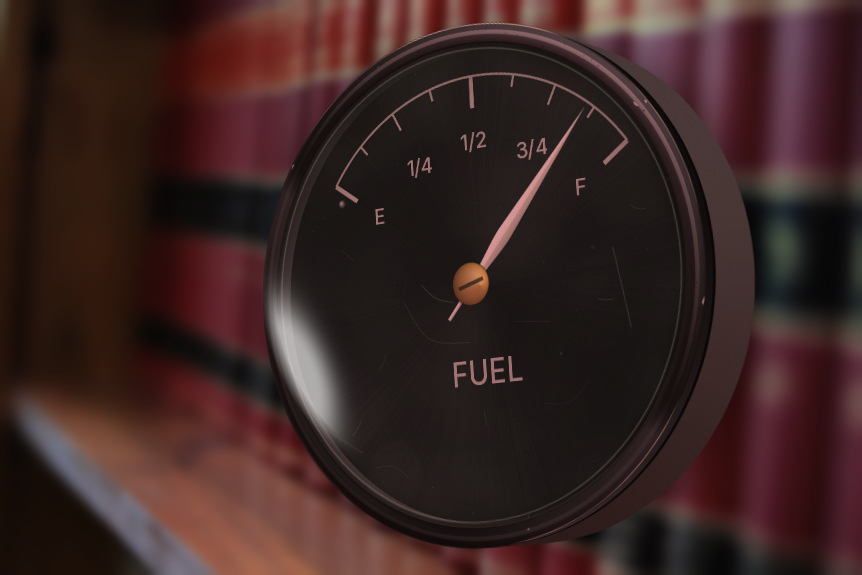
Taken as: 0.875
